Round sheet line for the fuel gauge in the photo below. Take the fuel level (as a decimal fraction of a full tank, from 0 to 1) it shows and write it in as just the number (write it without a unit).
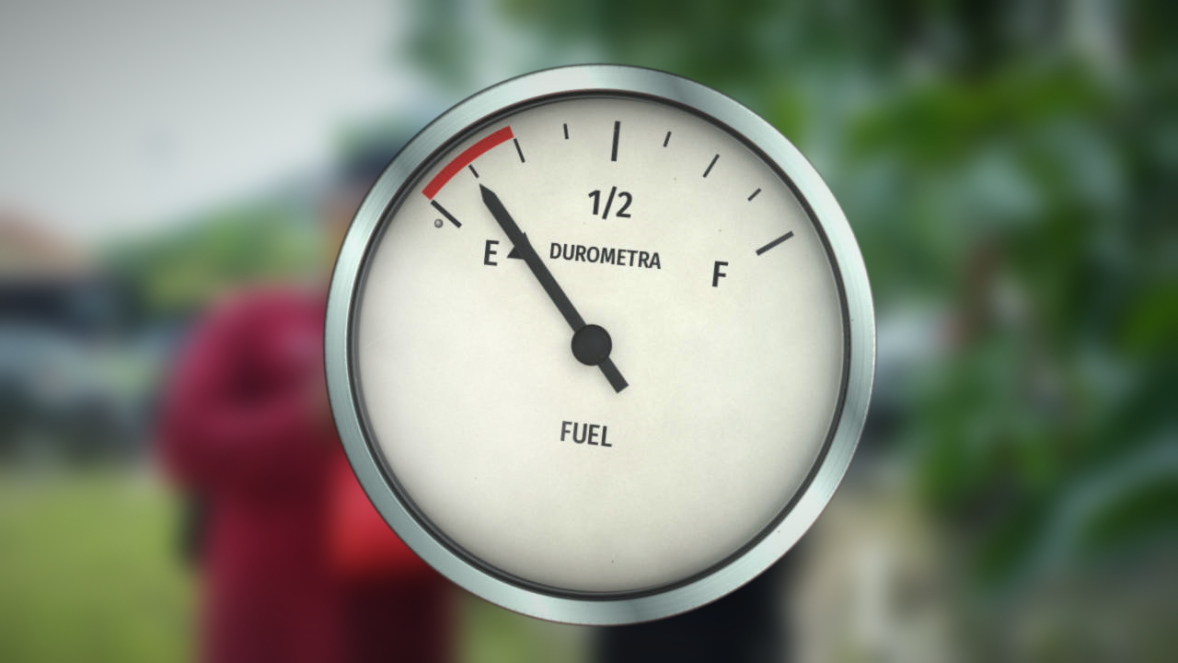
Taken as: 0.125
